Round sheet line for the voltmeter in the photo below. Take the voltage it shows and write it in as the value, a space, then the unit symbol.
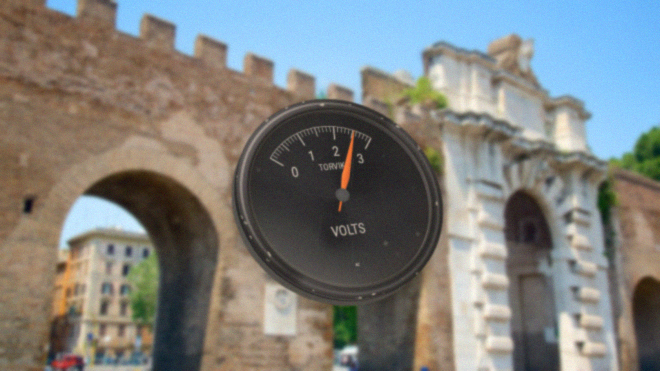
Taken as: 2.5 V
